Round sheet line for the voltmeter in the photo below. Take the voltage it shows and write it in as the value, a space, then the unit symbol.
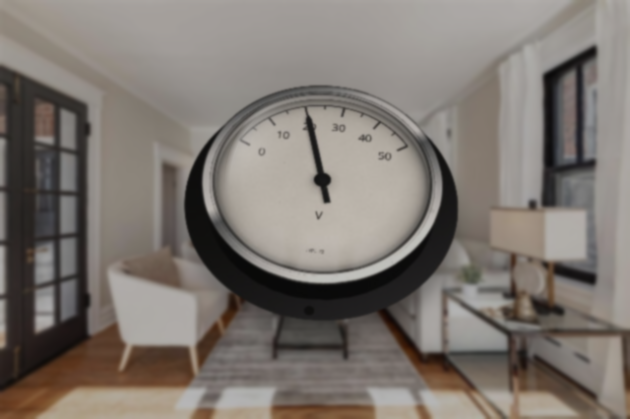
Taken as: 20 V
